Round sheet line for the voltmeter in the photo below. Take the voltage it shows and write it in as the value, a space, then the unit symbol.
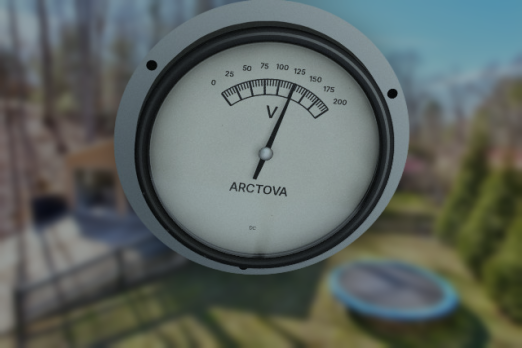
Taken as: 125 V
